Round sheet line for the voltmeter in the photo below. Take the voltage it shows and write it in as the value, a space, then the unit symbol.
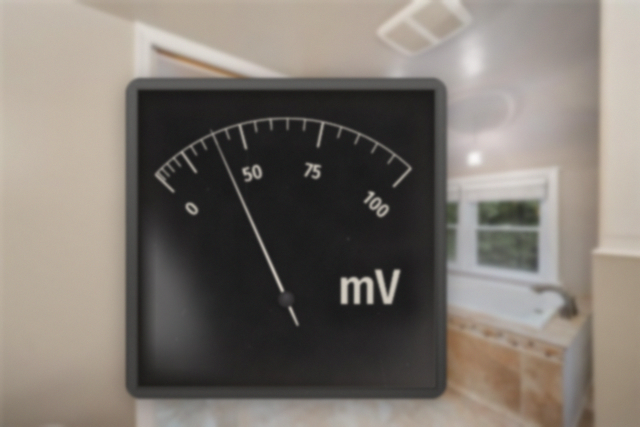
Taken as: 40 mV
